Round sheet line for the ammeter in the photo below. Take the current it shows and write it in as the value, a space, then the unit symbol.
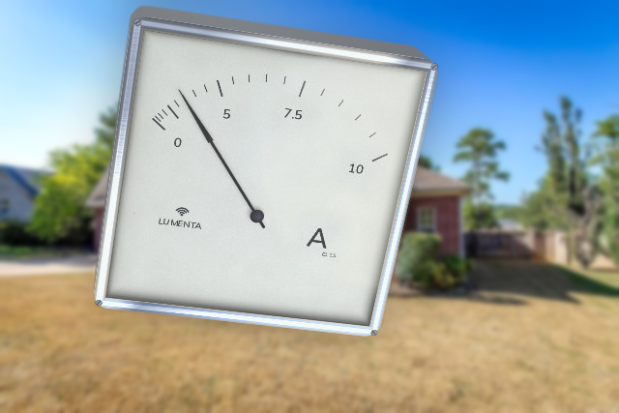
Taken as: 3.5 A
